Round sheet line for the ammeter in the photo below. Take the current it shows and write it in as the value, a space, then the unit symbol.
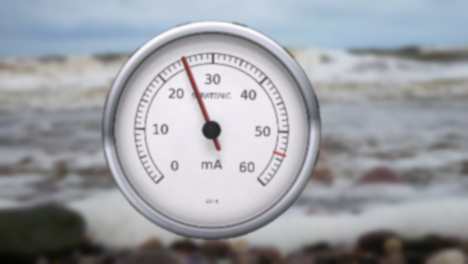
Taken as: 25 mA
